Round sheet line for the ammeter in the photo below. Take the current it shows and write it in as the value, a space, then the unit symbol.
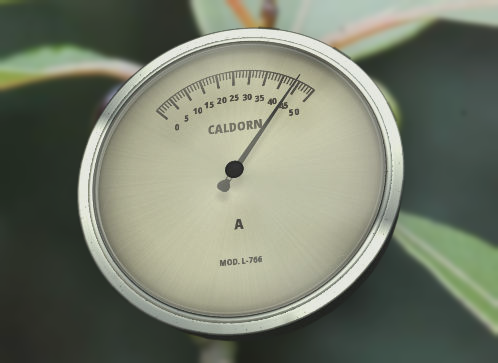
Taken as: 45 A
